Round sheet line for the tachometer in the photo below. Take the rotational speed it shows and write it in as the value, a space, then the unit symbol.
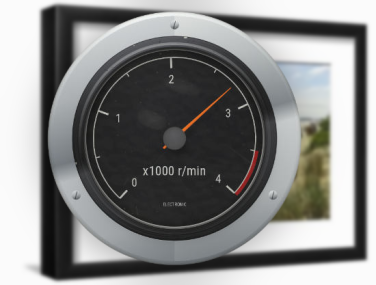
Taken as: 2750 rpm
